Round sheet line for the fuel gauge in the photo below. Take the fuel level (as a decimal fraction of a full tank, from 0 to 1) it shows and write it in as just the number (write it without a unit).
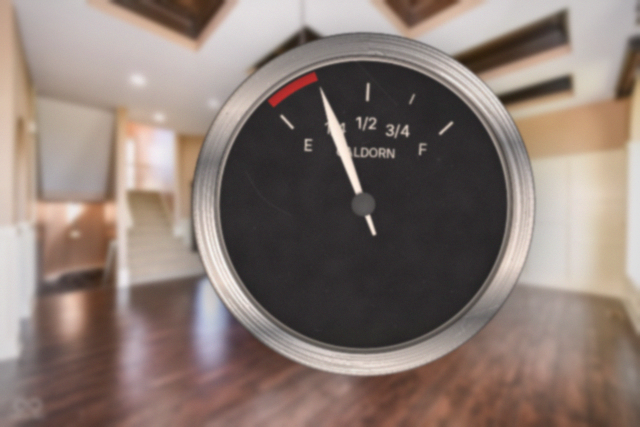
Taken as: 0.25
